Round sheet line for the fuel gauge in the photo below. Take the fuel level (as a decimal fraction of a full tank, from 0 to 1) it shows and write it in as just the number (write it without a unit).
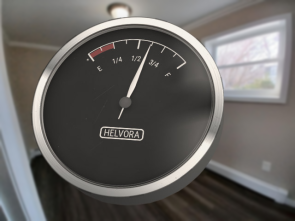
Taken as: 0.625
